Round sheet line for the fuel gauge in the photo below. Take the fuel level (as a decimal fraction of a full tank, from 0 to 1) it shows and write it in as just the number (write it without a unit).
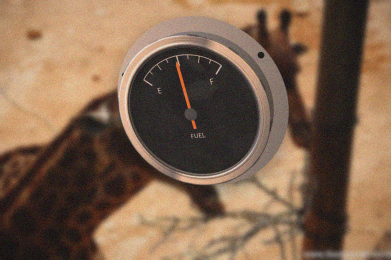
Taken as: 0.5
